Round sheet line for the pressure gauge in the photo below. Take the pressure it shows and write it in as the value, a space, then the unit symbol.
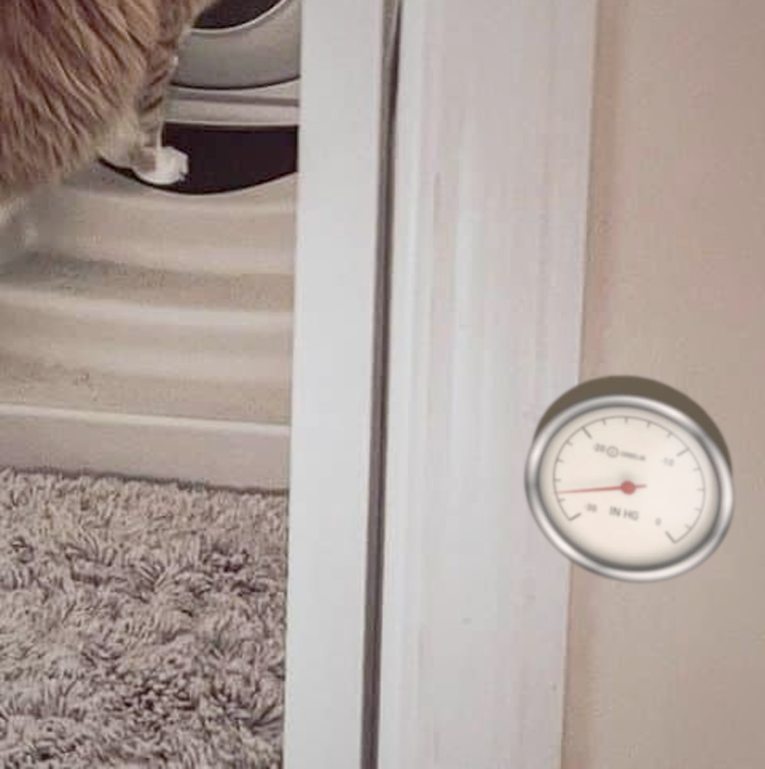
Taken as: -27 inHg
